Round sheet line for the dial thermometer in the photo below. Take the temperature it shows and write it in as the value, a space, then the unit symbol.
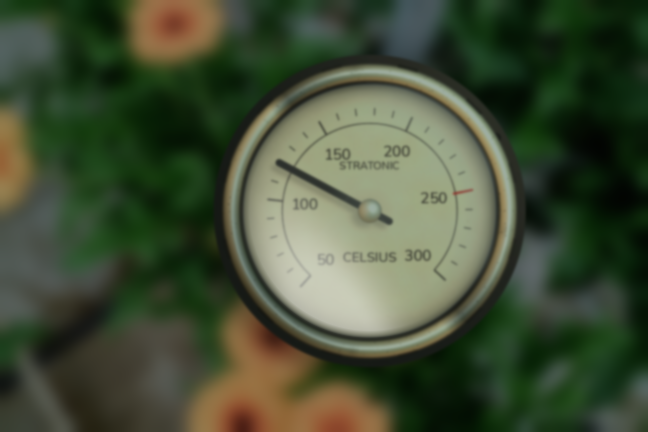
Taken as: 120 °C
